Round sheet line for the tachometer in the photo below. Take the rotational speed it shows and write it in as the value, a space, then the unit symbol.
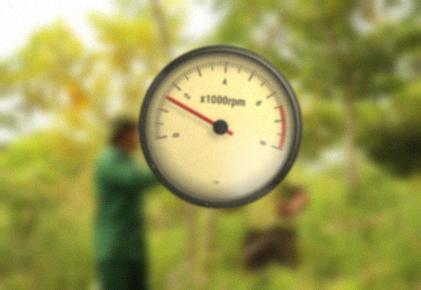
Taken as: 1500 rpm
